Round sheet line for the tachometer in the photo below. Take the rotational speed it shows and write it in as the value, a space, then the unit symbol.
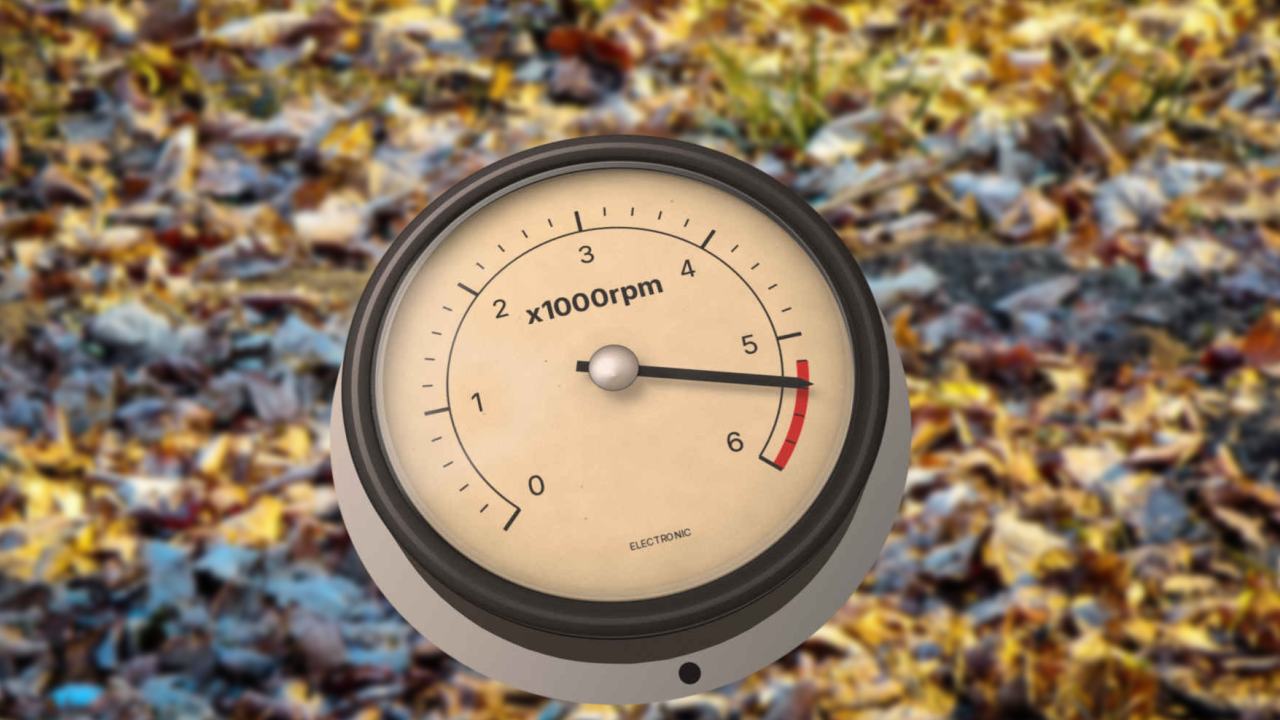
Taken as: 5400 rpm
